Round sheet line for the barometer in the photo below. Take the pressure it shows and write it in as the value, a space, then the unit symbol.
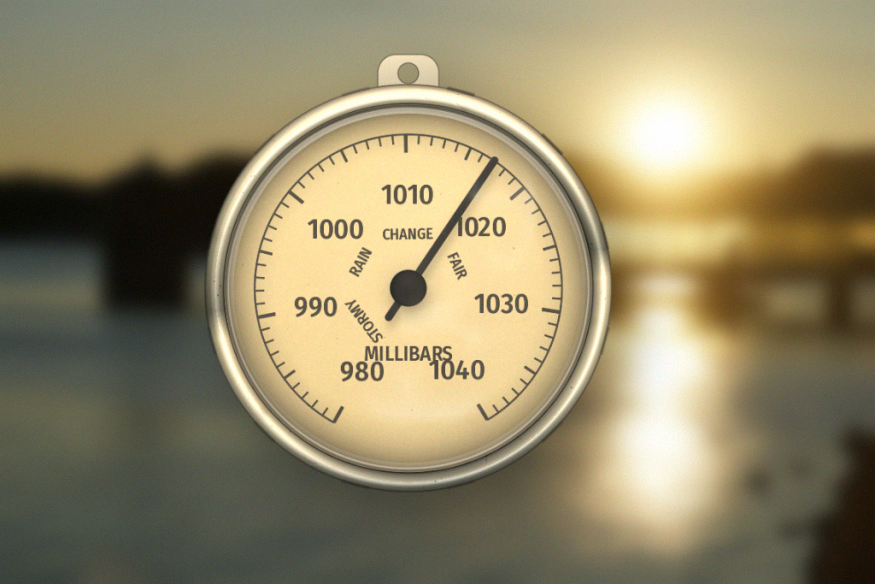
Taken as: 1017 mbar
